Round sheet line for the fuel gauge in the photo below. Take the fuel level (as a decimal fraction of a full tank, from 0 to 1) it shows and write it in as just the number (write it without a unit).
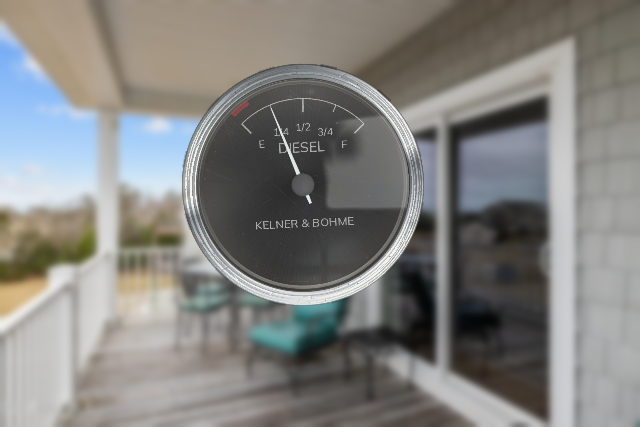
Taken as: 0.25
